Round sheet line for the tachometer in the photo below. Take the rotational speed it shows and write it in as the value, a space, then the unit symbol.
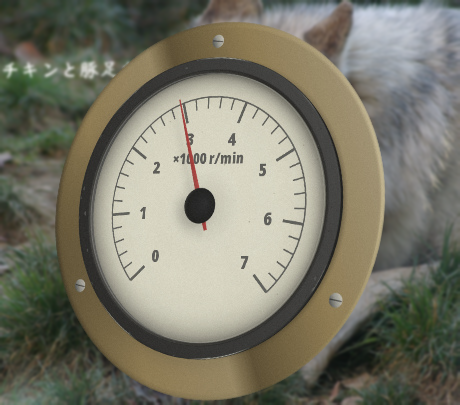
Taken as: 3000 rpm
